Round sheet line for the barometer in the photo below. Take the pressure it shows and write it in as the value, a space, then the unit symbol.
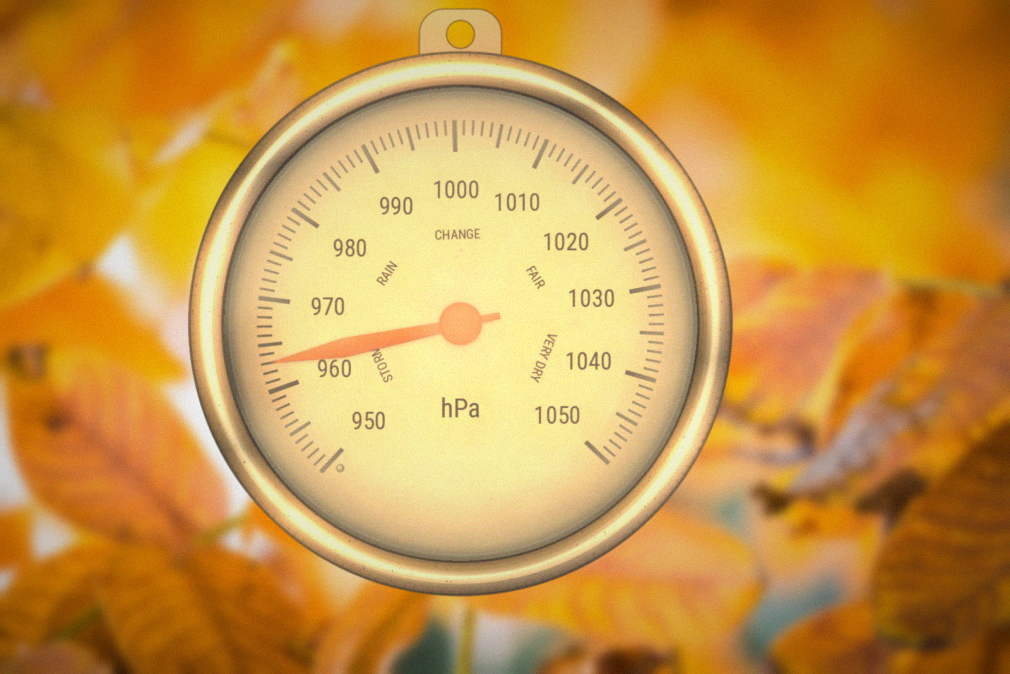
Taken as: 963 hPa
